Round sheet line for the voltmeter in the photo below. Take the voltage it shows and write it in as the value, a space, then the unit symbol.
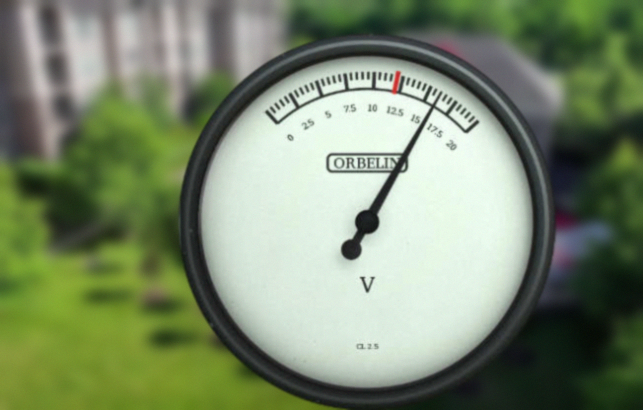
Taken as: 16 V
